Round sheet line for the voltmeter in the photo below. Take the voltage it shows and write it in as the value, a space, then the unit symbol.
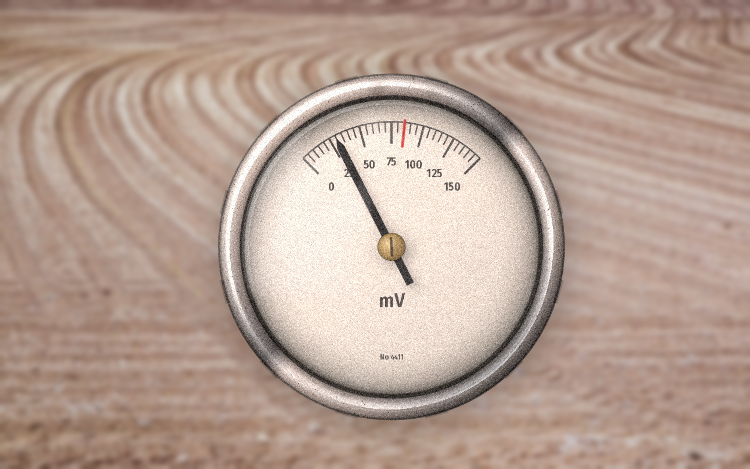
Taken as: 30 mV
